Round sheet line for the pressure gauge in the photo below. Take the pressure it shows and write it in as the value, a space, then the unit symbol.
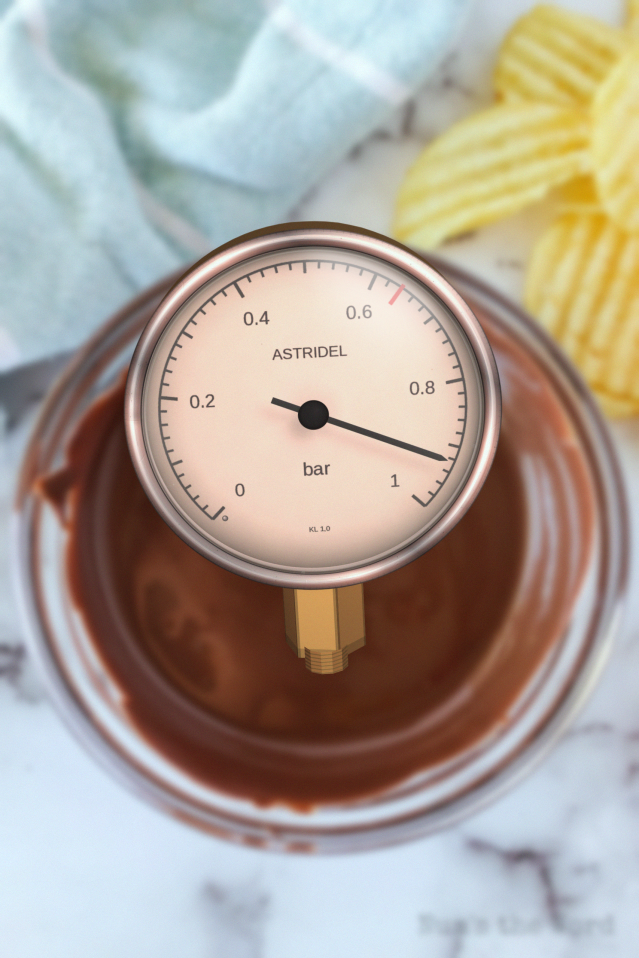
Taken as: 0.92 bar
